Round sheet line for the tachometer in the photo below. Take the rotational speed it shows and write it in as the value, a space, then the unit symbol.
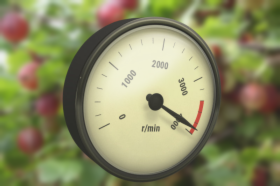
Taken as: 3900 rpm
